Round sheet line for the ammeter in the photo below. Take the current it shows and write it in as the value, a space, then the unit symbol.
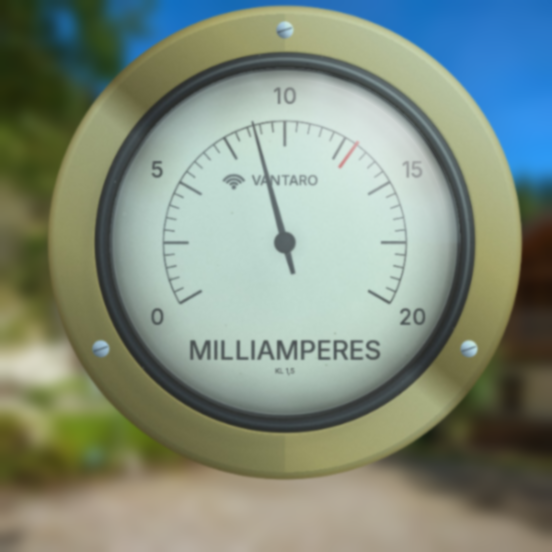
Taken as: 8.75 mA
